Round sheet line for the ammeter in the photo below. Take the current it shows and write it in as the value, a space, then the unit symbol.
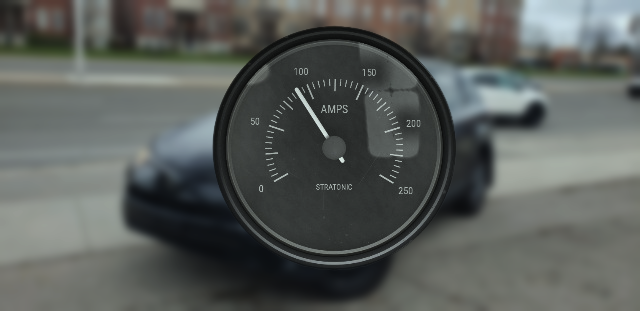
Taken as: 90 A
